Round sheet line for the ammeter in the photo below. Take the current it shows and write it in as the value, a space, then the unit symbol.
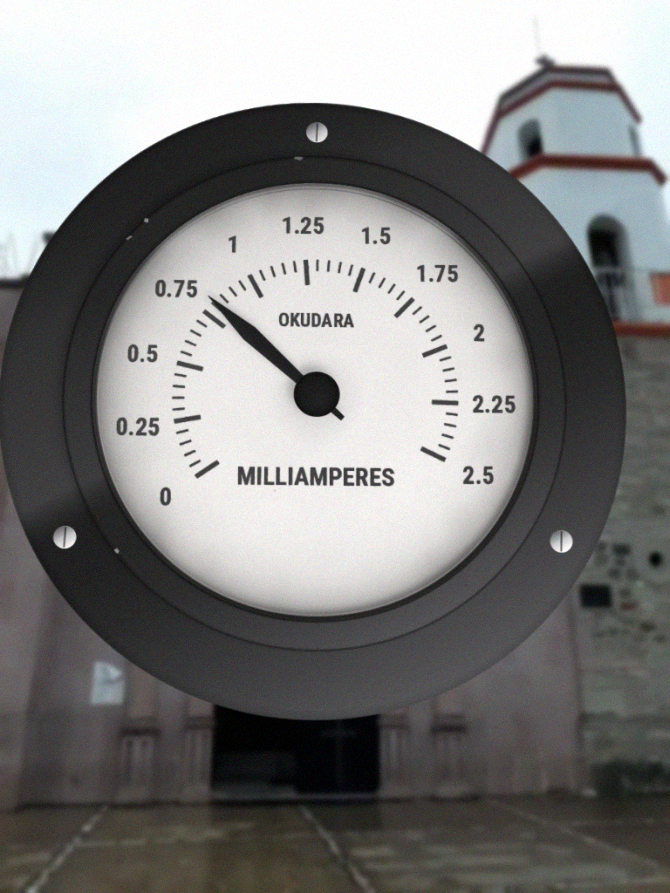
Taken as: 0.8 mA
